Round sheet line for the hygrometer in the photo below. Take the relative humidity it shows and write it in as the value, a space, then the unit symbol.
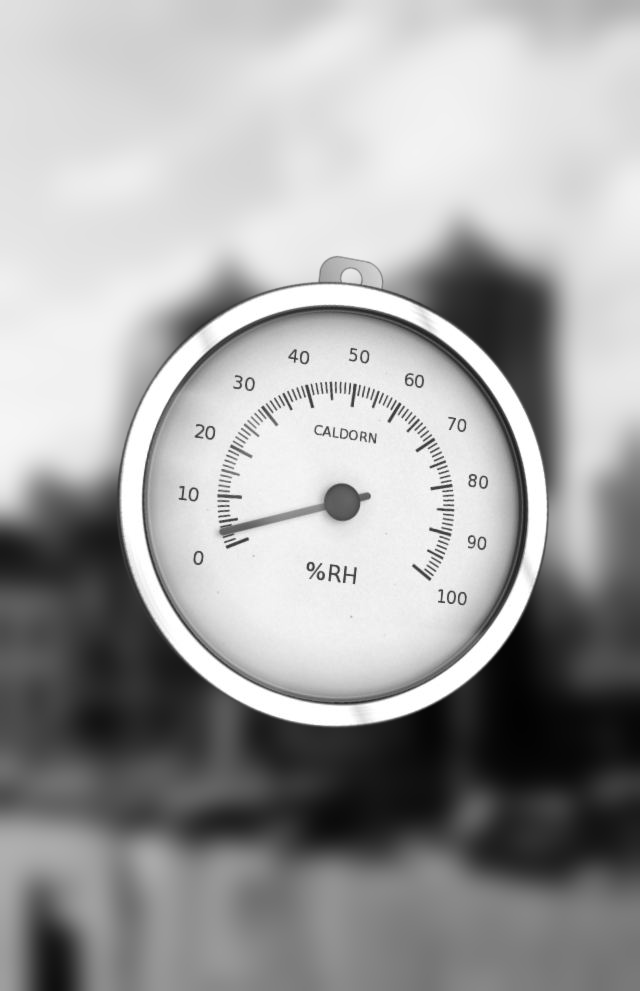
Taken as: 3 %
